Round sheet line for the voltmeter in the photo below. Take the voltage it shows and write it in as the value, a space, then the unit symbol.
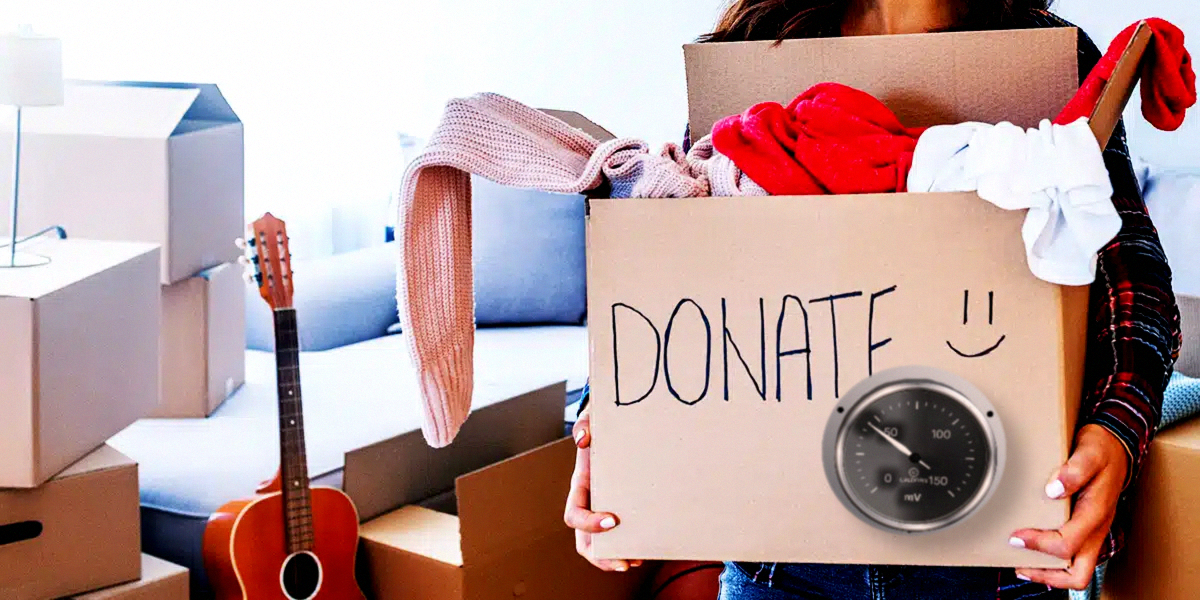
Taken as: 45 mV
